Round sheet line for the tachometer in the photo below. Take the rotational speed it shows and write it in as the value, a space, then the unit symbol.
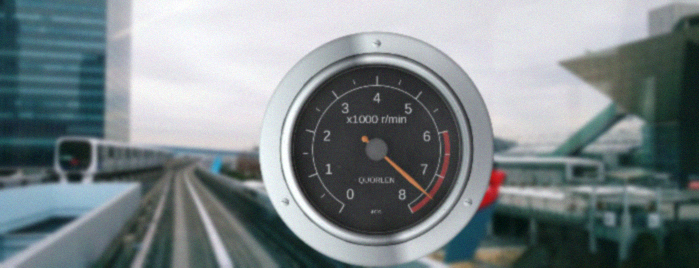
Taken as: 7500 rpm
